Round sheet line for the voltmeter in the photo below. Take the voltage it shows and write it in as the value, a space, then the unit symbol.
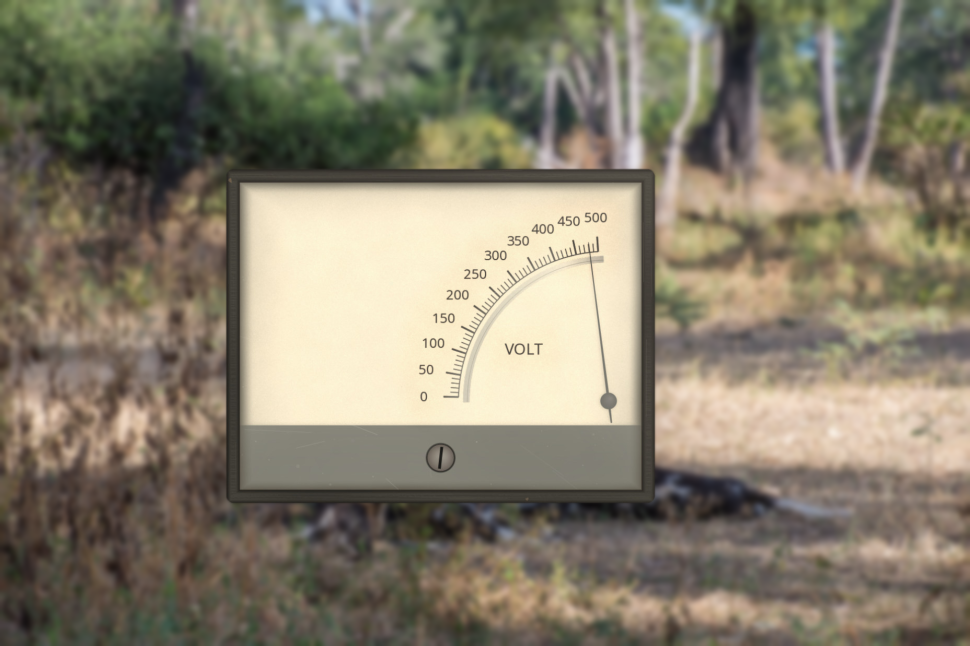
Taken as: 480 V
